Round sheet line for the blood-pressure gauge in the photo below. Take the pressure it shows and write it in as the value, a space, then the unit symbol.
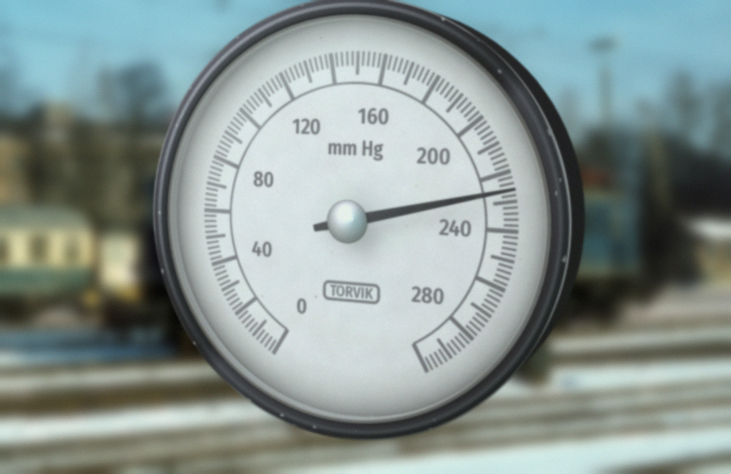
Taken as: 226 mmHg
